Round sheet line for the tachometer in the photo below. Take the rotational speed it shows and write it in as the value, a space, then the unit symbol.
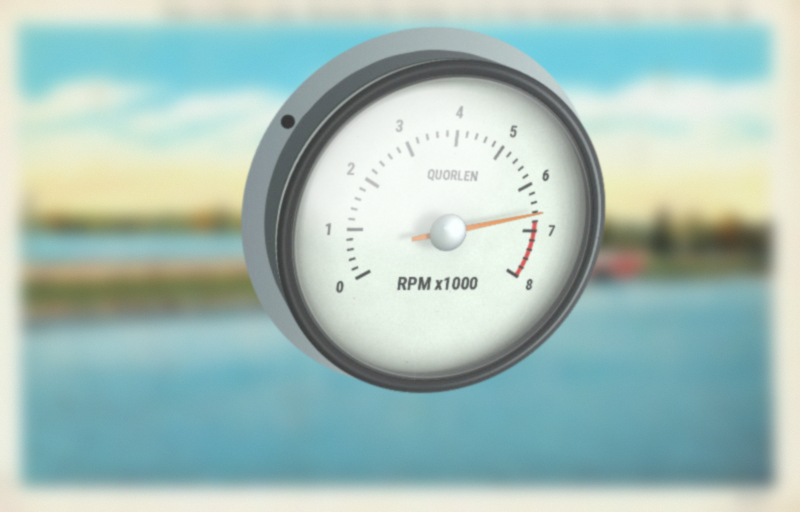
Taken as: 6600 rpm
